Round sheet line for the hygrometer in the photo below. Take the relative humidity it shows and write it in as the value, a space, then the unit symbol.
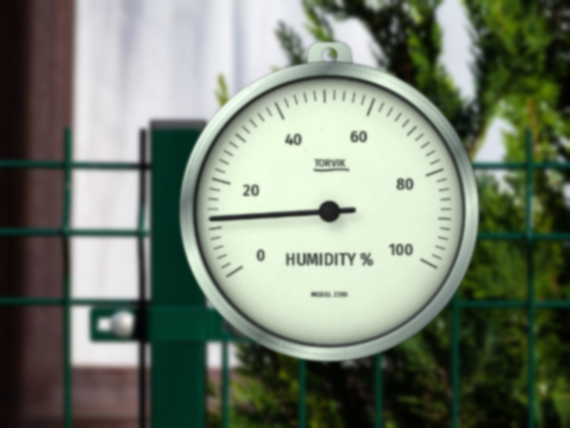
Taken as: 12 %
